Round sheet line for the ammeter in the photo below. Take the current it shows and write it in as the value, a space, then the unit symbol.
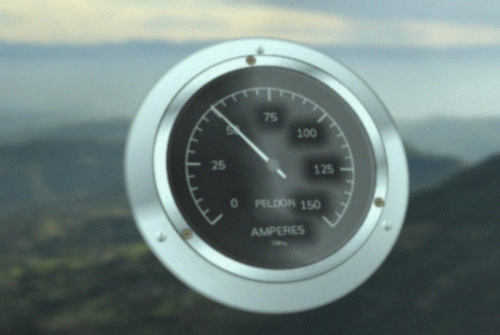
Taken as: 50 A
